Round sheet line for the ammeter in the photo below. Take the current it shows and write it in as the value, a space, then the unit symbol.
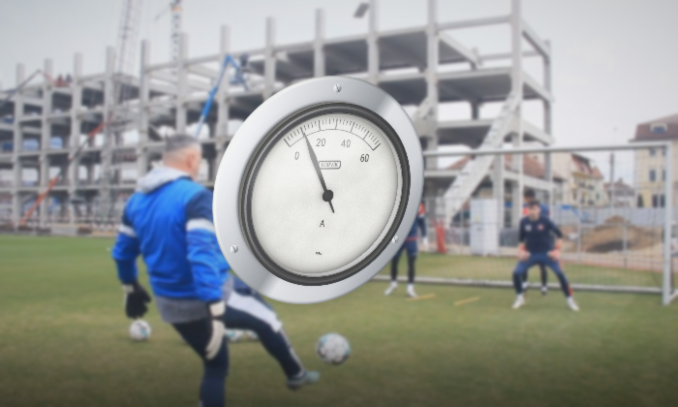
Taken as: 10 A
